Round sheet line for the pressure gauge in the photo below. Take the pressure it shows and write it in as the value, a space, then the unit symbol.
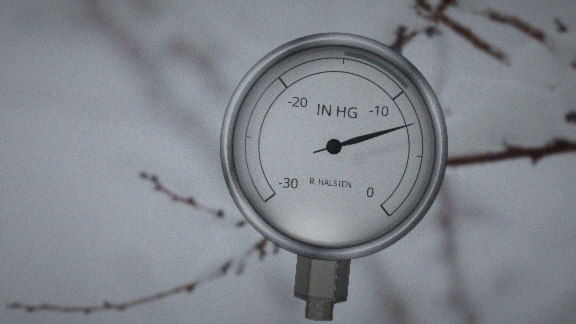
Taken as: -7.5 inHg
